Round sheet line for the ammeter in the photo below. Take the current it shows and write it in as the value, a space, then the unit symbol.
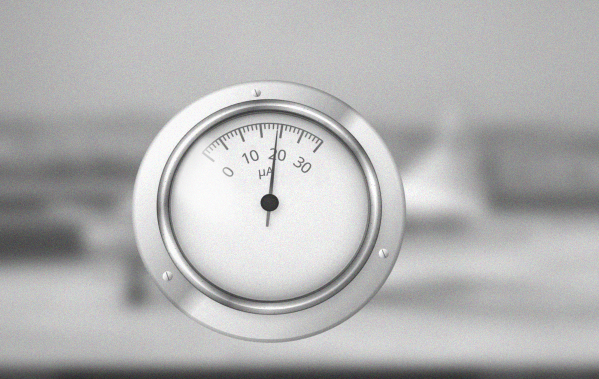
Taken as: 19 µA
